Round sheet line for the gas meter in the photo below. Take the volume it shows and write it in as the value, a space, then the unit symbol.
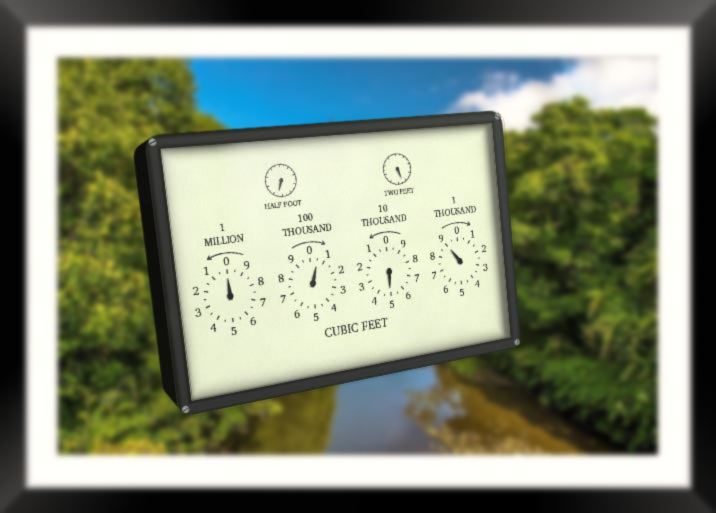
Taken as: 4900 ft³
